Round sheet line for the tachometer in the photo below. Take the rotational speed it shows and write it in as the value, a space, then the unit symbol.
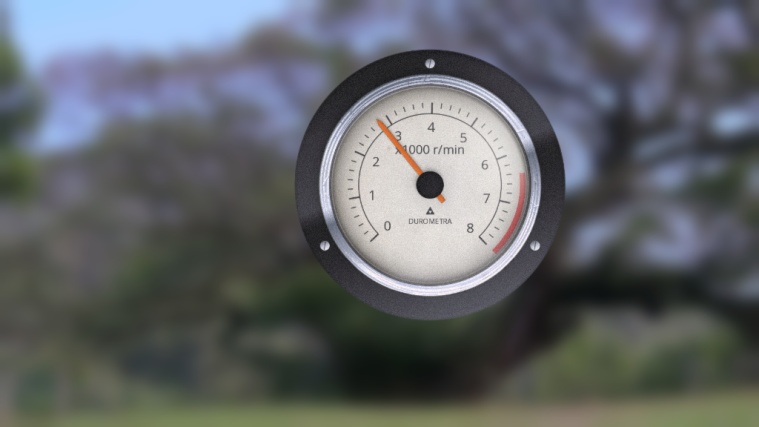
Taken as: 2800 rpm
